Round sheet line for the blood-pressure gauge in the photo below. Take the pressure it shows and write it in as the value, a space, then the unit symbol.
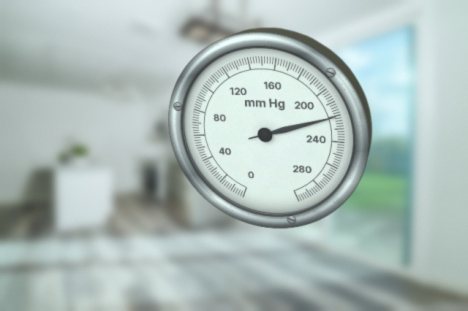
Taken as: 220 mmHg
